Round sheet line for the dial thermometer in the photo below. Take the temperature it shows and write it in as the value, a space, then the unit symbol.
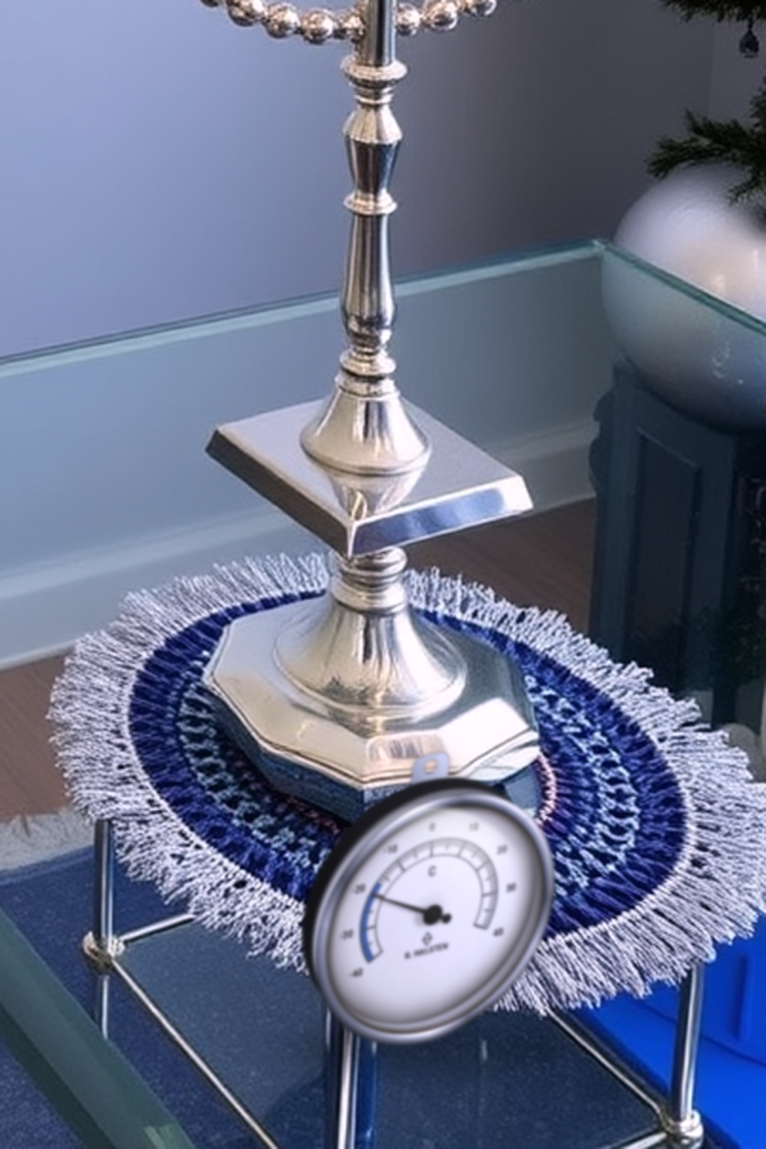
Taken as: -20 °C
